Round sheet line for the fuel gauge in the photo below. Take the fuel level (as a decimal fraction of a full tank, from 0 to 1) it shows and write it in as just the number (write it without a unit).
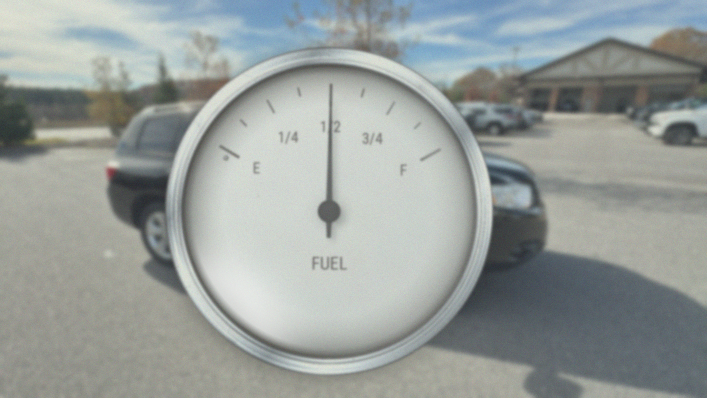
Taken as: 0.5
